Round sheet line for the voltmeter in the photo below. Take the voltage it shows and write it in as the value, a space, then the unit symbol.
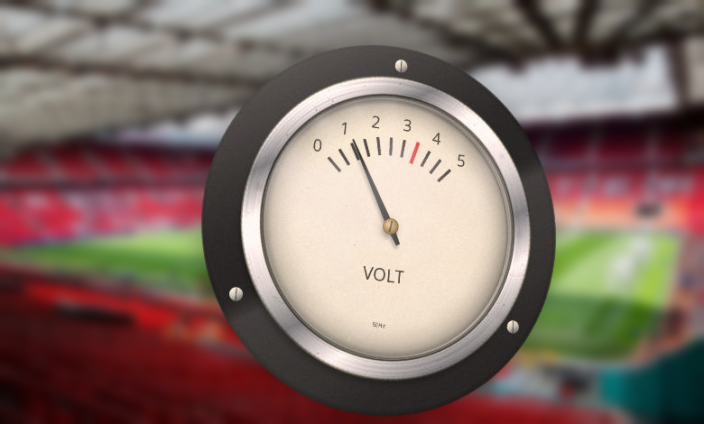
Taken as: 1 V
